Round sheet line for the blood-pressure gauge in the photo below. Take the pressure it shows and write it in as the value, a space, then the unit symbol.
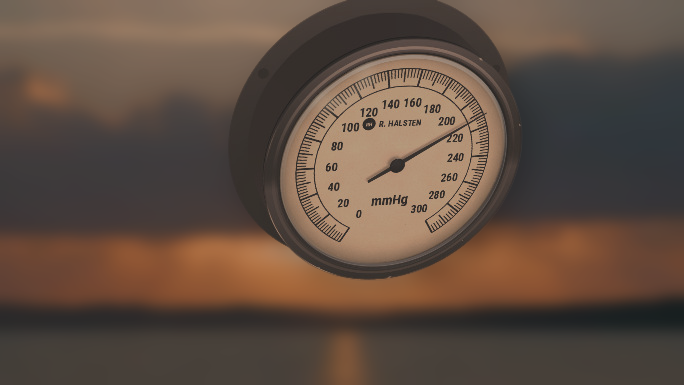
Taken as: 210 mmHg
